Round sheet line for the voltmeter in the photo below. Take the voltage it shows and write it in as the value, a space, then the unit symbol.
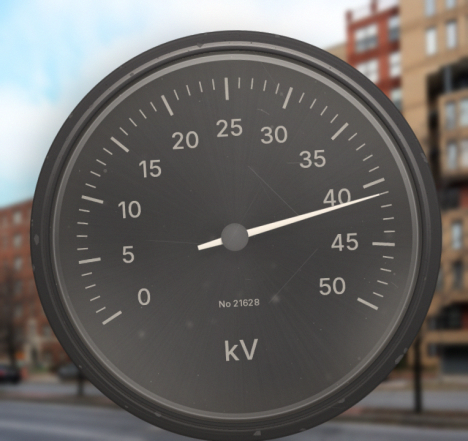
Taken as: 41 kV
